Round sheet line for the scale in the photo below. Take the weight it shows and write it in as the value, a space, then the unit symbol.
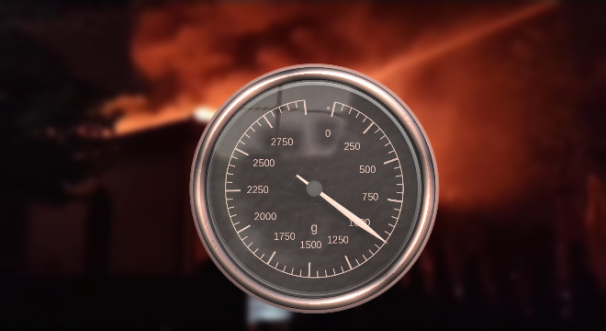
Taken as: 1000 g
